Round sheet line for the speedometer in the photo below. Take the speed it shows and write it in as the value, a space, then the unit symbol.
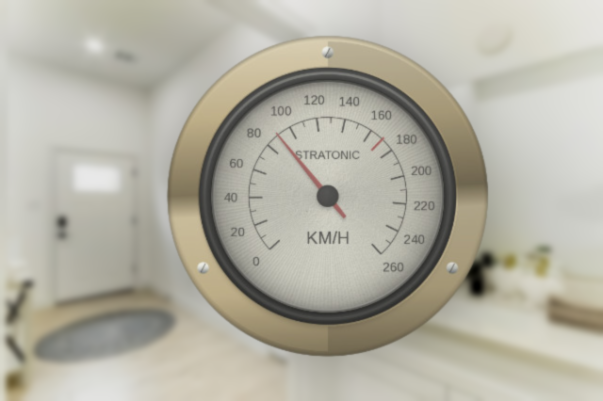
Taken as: 90 km/h
